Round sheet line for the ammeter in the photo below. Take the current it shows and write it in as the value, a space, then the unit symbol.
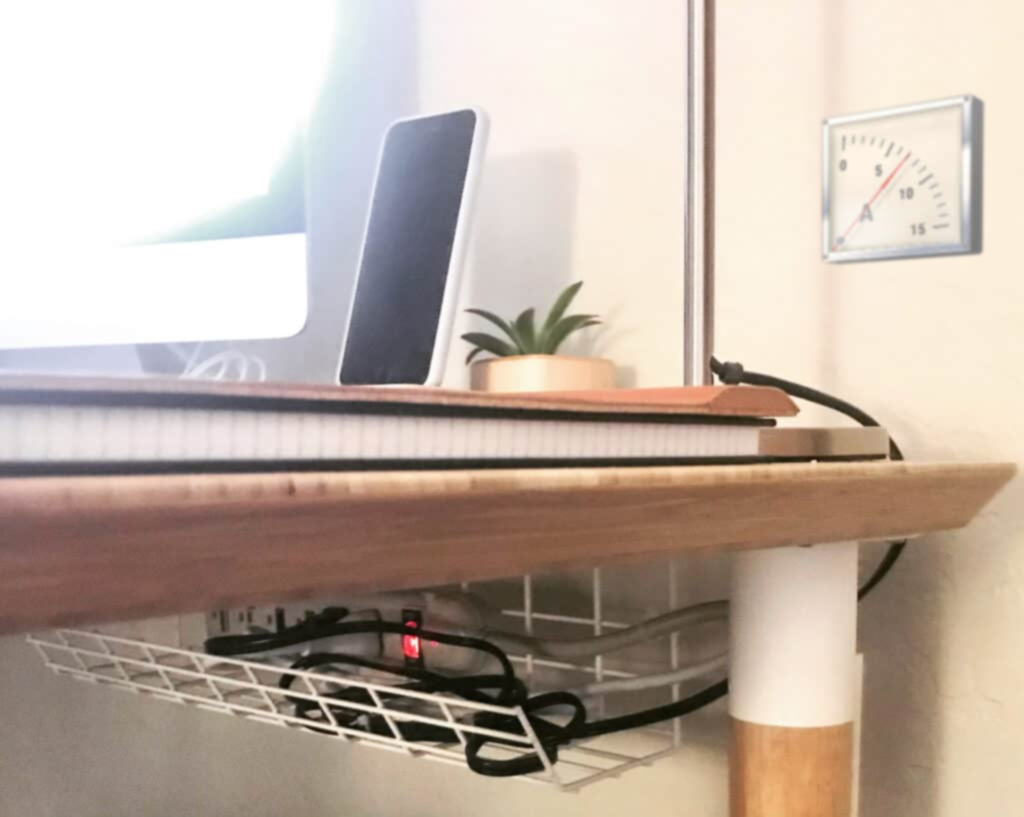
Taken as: 7 A
